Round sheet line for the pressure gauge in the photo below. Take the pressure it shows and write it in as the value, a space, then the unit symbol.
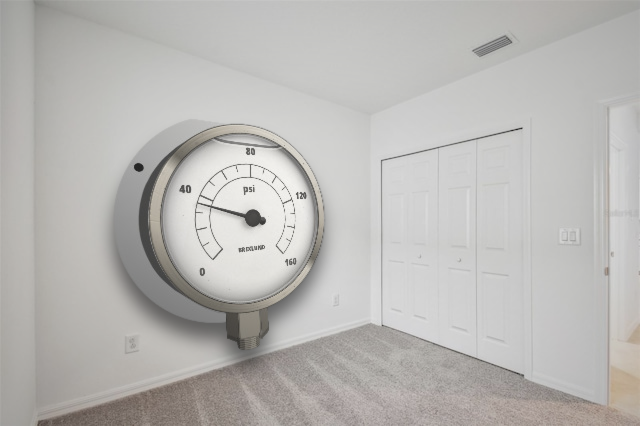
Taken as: 35 psi
